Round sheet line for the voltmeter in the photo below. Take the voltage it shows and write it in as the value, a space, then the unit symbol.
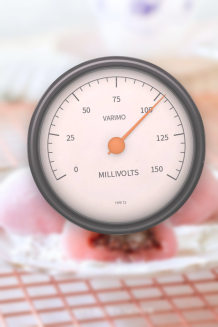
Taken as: 102.5 mV
